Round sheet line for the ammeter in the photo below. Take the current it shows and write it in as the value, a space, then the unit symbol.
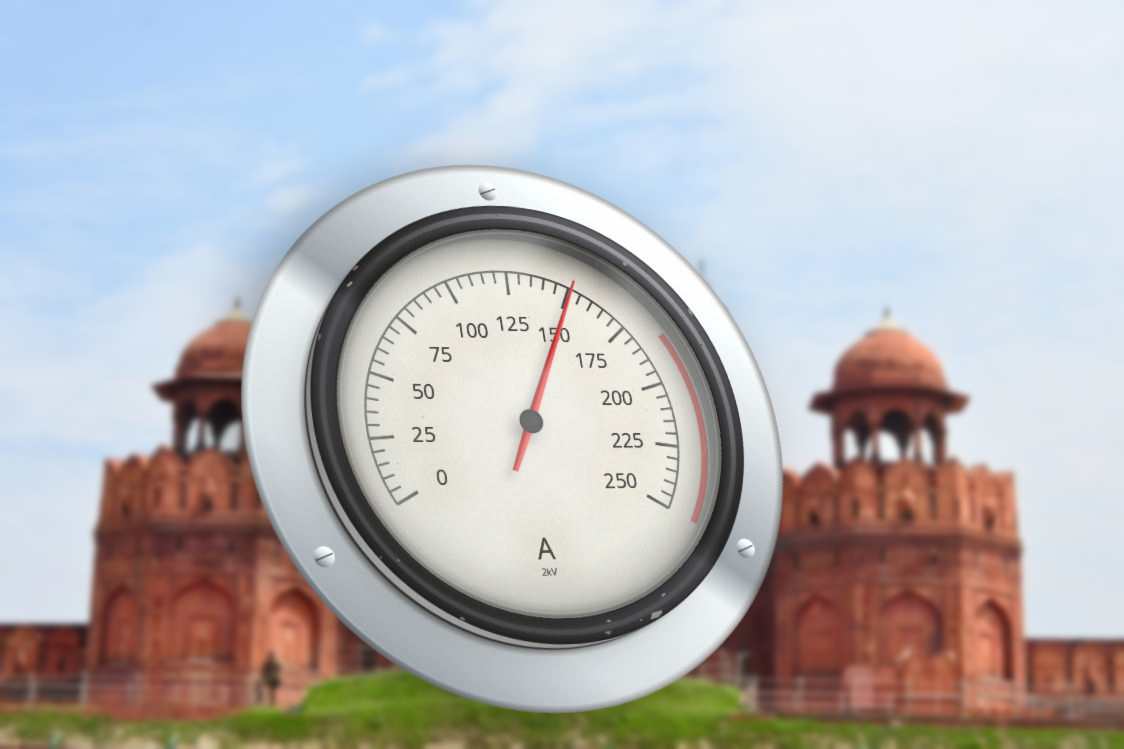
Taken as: 150 A
